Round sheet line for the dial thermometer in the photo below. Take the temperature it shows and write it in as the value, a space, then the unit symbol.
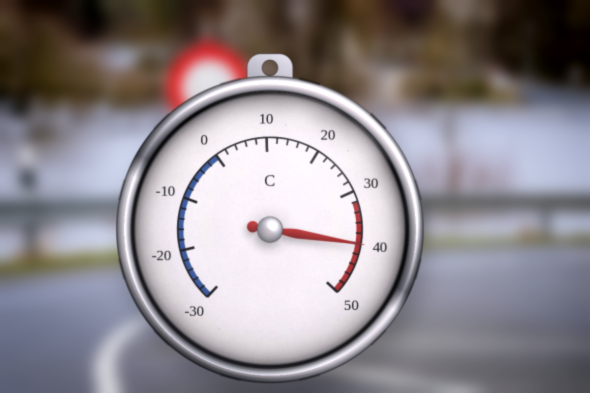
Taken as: 40 °C
